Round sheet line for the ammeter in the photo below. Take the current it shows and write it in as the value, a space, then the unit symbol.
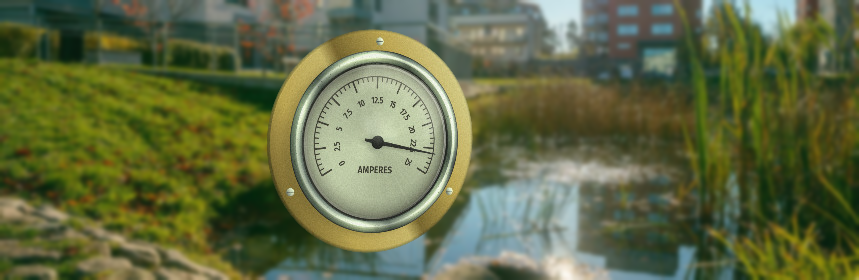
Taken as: 23 A
